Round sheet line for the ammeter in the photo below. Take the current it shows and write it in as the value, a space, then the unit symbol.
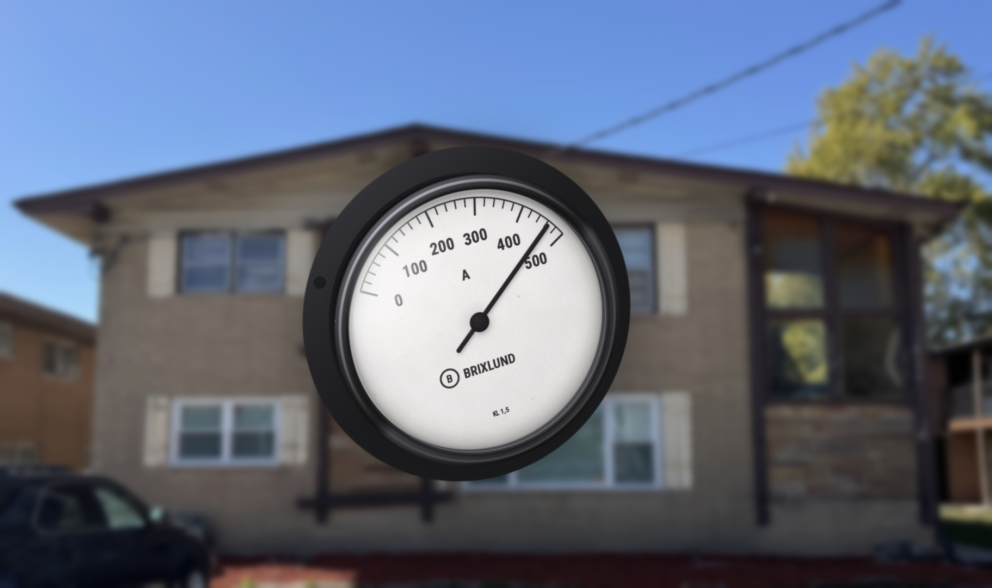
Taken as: 460 A
